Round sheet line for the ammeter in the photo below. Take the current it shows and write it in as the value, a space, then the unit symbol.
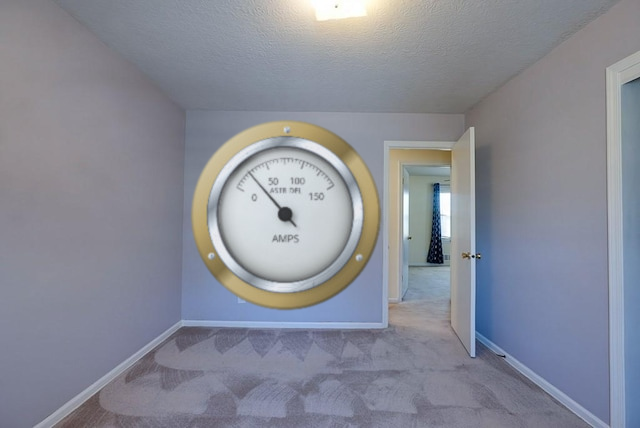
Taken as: 25 A
